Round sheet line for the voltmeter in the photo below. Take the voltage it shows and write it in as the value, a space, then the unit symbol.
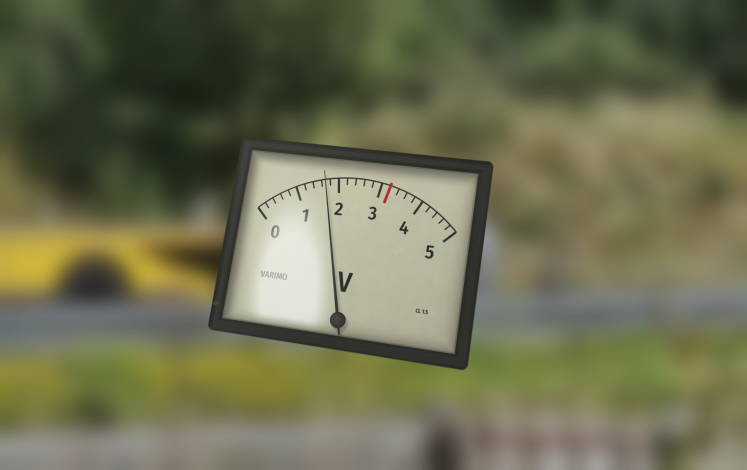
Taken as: 1.7 V
